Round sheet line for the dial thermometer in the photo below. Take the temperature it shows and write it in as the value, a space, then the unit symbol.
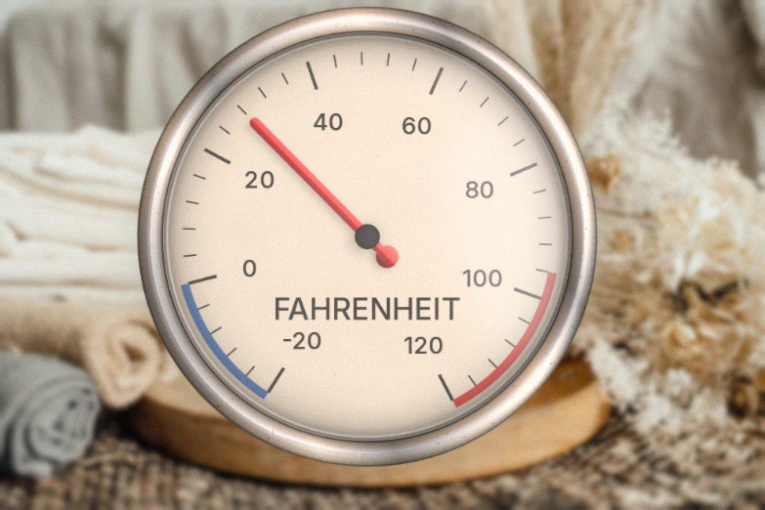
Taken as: 28 °F
